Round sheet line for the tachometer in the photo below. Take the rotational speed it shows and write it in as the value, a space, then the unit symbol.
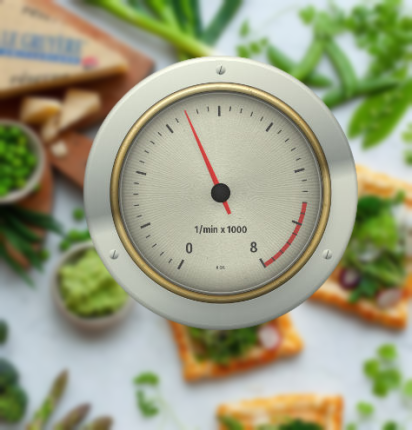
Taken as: 3400 rpm
